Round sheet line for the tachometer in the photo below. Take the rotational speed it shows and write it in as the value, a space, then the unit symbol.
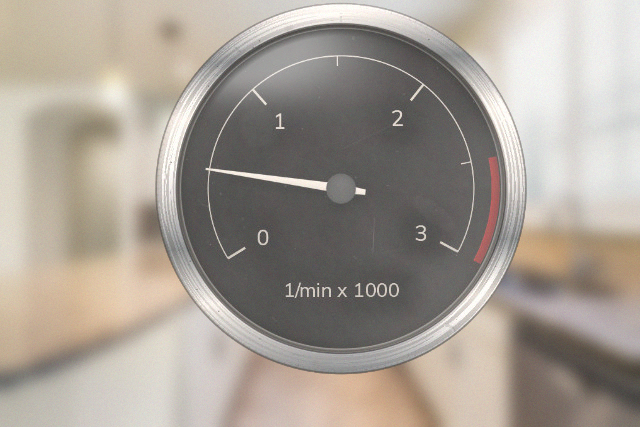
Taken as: 500 rpm
